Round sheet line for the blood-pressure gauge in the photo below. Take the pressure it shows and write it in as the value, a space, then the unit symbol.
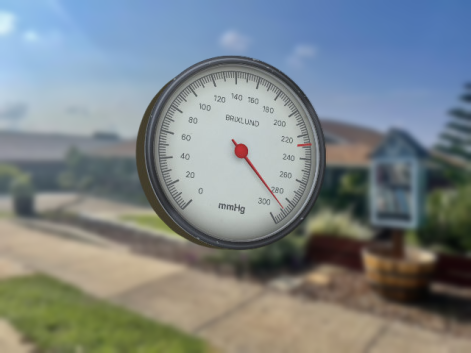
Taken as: 290 mmHg
